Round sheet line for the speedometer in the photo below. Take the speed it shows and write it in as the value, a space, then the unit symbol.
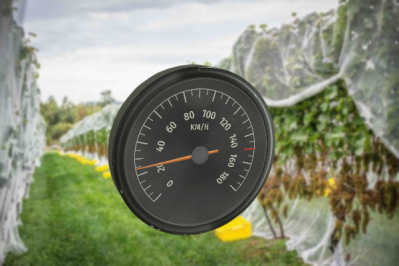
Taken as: 25 km/h
